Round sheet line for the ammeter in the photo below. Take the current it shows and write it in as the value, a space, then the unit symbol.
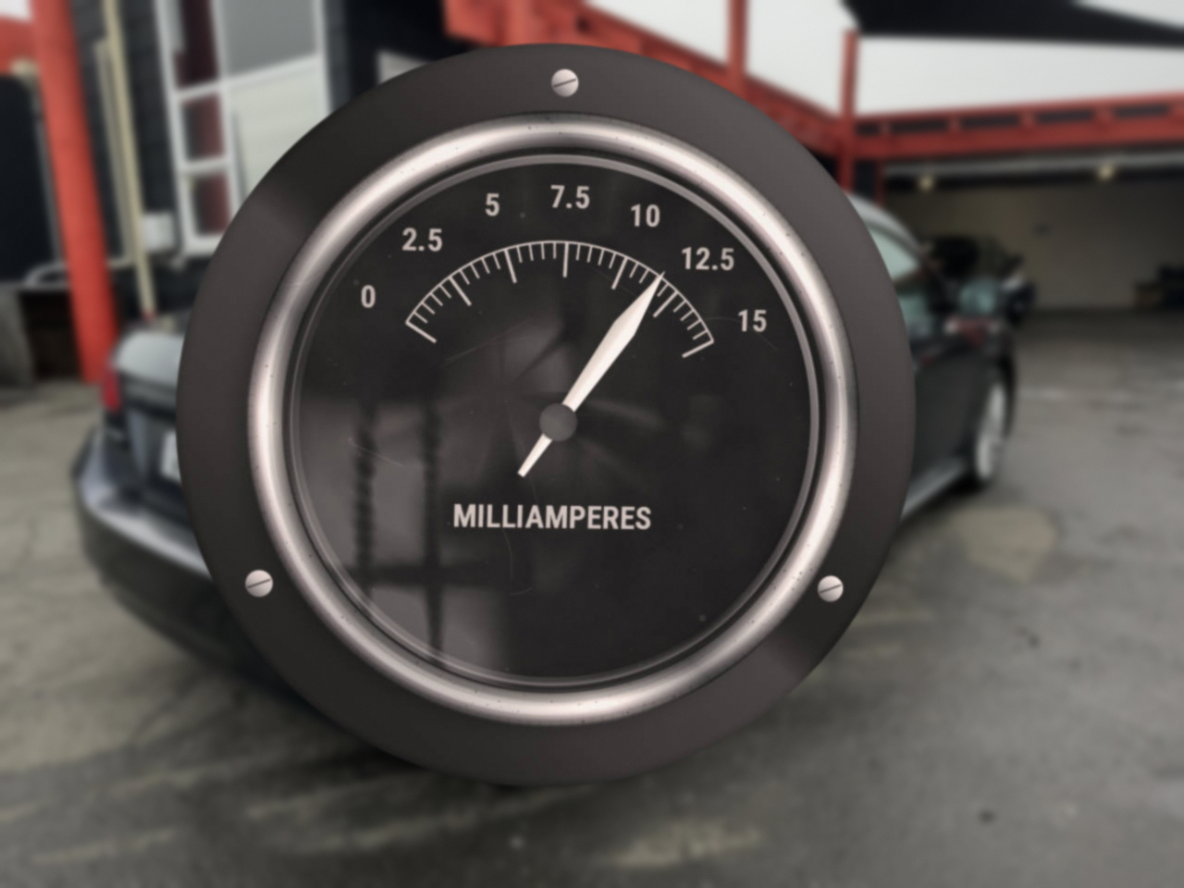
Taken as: 11.5 mA
